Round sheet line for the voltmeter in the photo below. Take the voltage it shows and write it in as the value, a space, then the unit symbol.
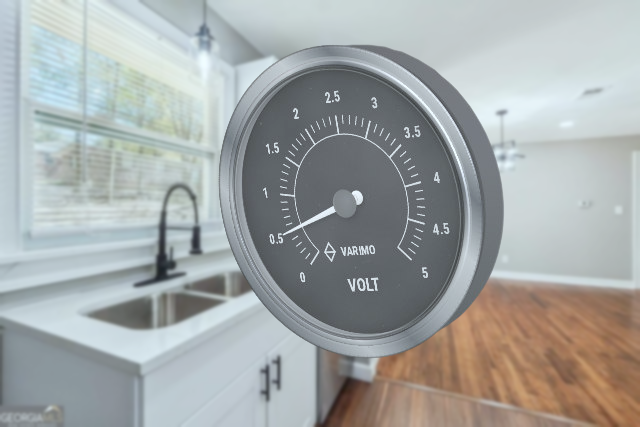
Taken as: 0.5 V
